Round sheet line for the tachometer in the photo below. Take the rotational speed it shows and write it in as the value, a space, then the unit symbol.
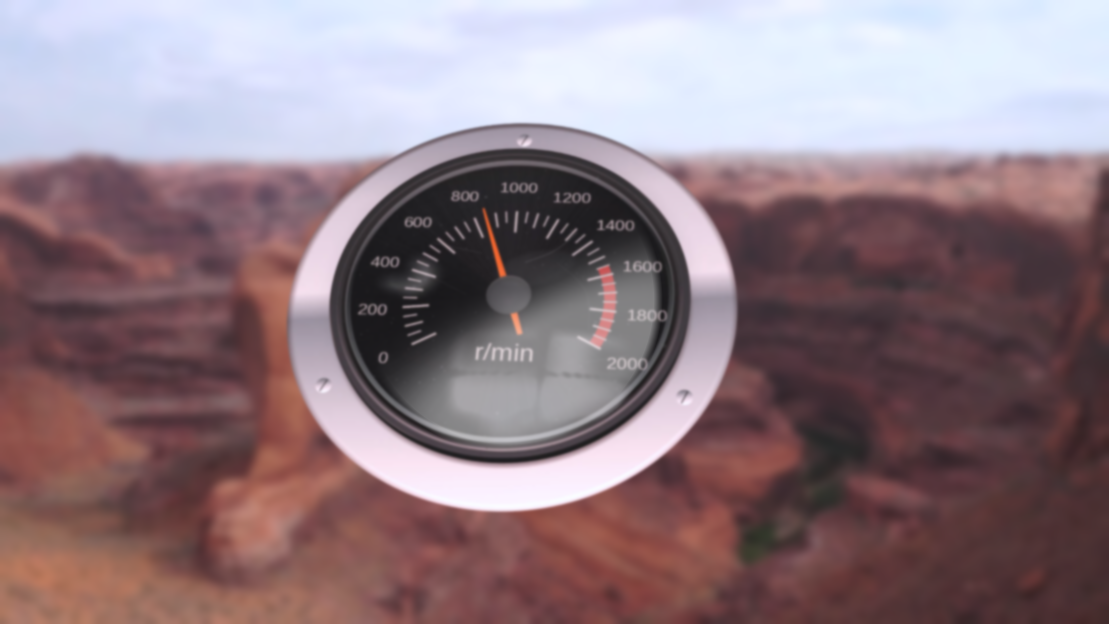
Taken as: 850 rpm
